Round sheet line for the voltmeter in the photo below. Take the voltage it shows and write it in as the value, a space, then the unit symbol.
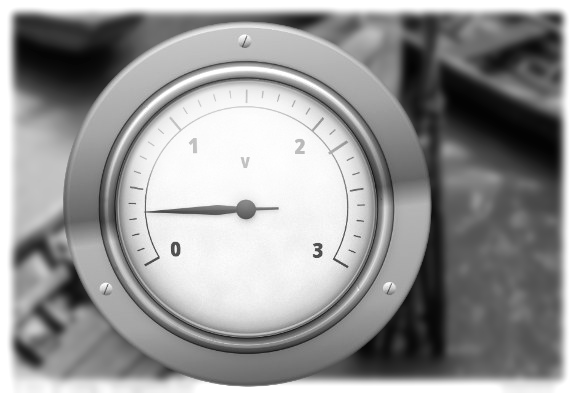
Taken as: 0.35 V
